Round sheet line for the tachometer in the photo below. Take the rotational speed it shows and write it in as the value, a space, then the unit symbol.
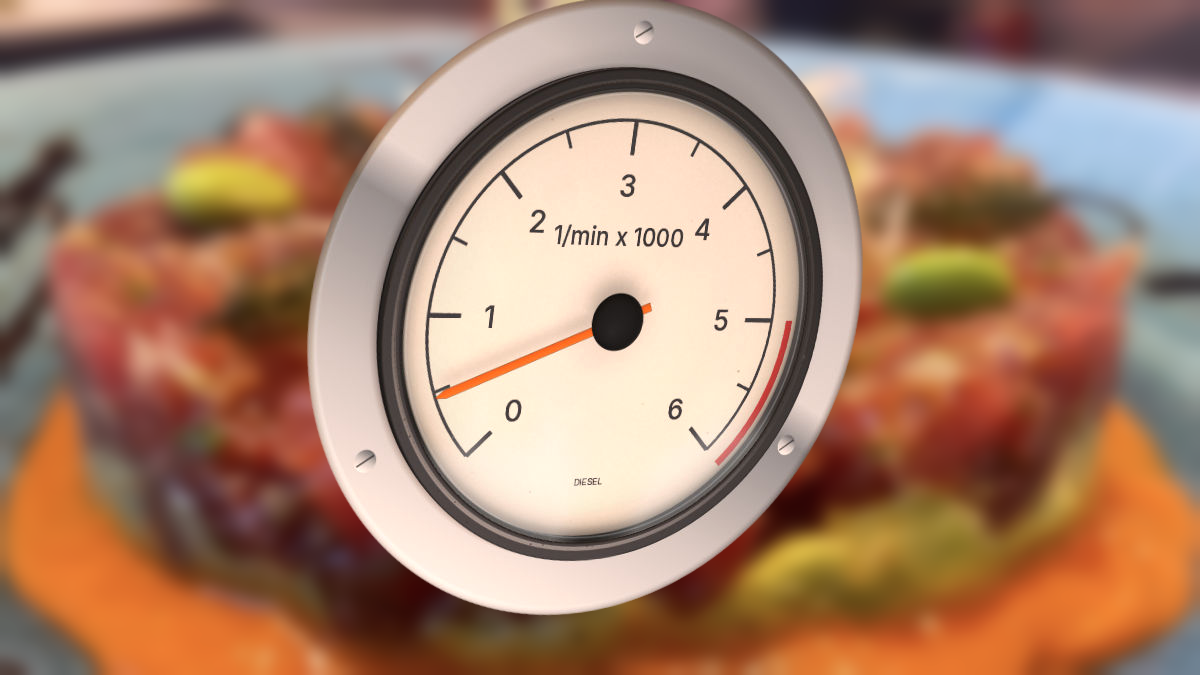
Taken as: 500 rpm
